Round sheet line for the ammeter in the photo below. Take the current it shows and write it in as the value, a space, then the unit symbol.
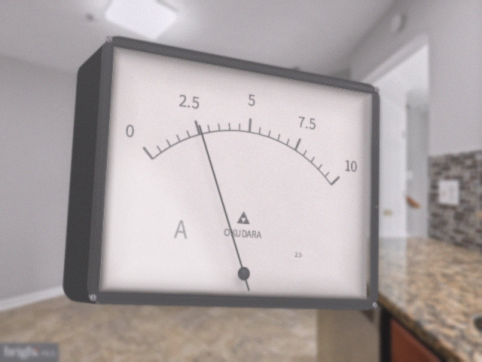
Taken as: 2.5 A
